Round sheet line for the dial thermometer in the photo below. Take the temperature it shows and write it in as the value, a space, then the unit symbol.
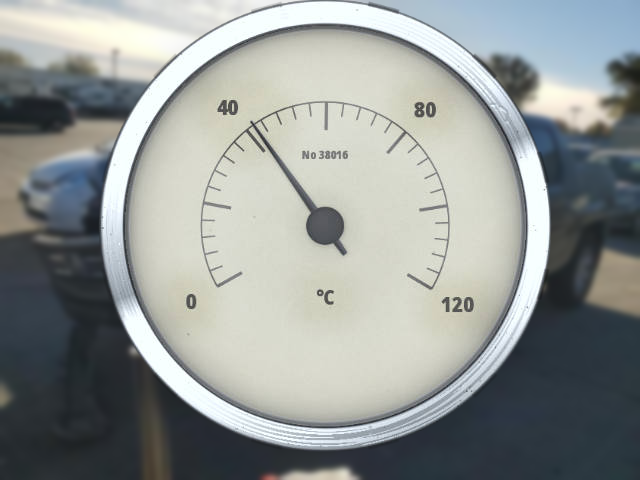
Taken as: 42 °C
